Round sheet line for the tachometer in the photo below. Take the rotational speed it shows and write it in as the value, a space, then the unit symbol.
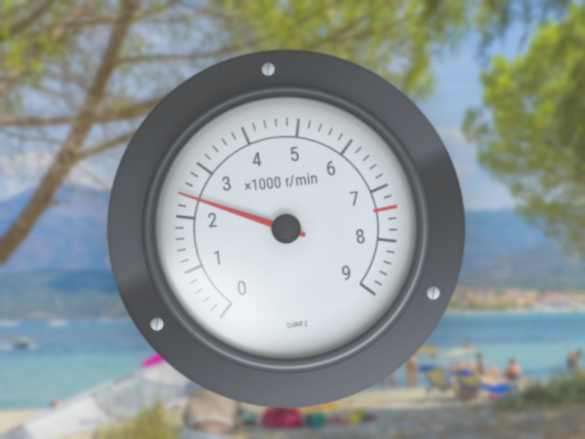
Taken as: 2400 rpm
